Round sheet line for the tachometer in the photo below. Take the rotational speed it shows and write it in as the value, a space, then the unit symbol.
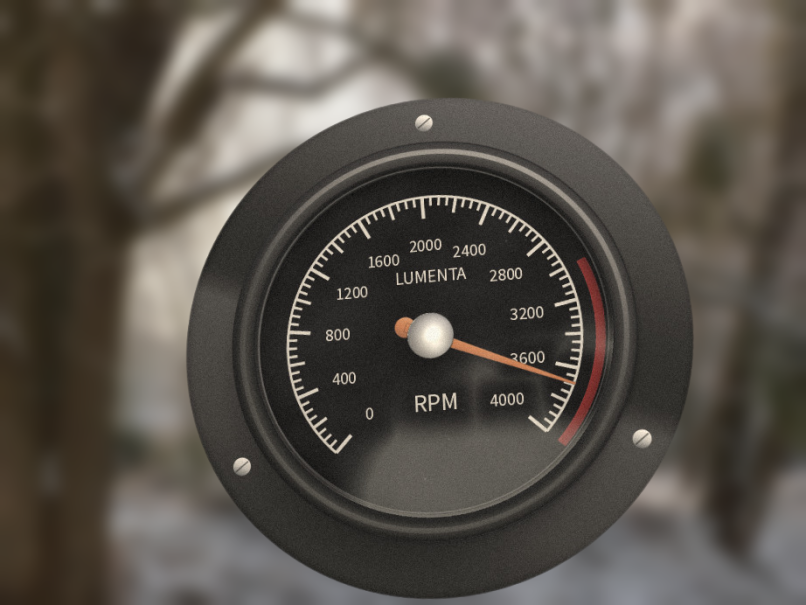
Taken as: 3700 rpm
